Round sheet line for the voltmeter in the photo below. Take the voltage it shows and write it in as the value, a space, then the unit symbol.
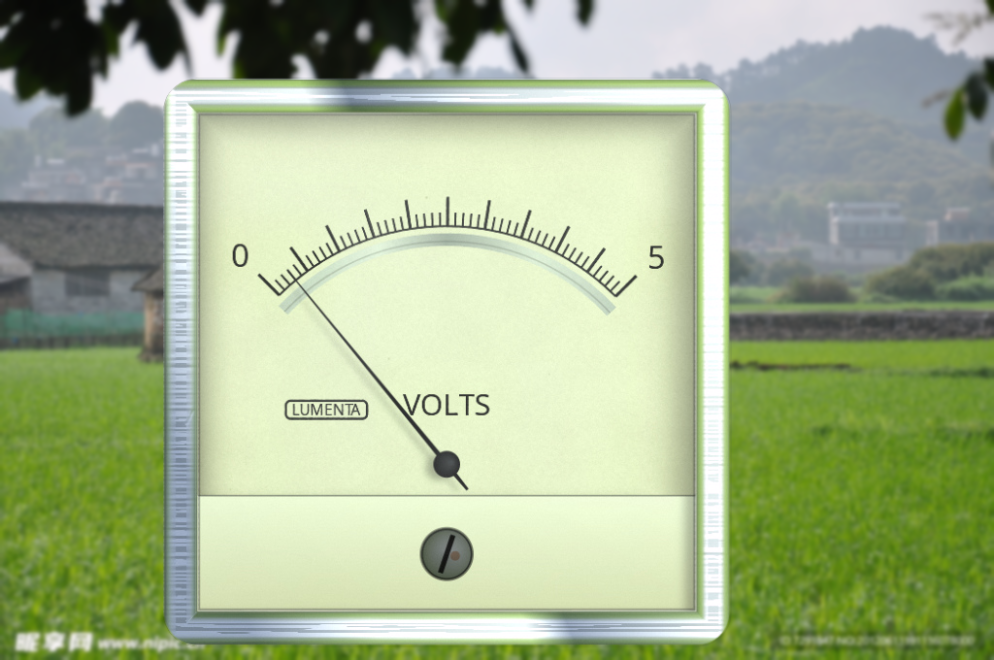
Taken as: 0.3 V
